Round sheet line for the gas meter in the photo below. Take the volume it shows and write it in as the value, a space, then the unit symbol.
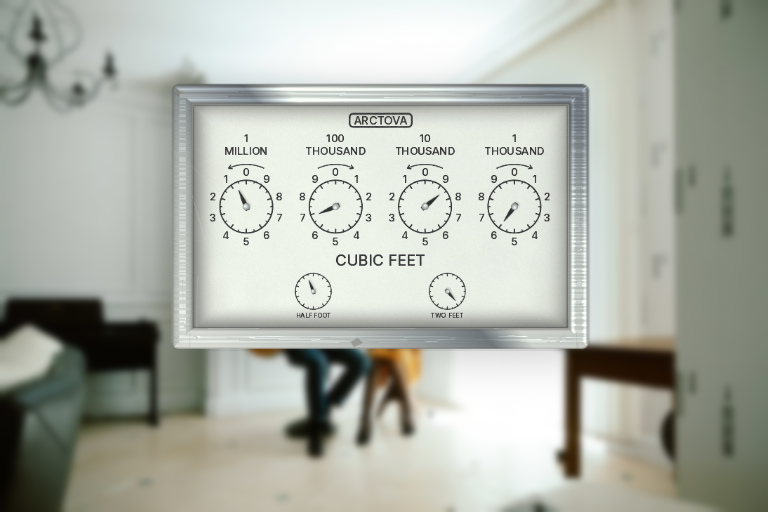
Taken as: 68600 ft³
